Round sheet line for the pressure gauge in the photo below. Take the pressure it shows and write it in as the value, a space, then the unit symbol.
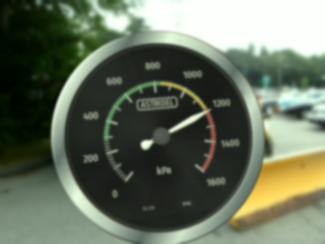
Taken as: 1200 kPa
